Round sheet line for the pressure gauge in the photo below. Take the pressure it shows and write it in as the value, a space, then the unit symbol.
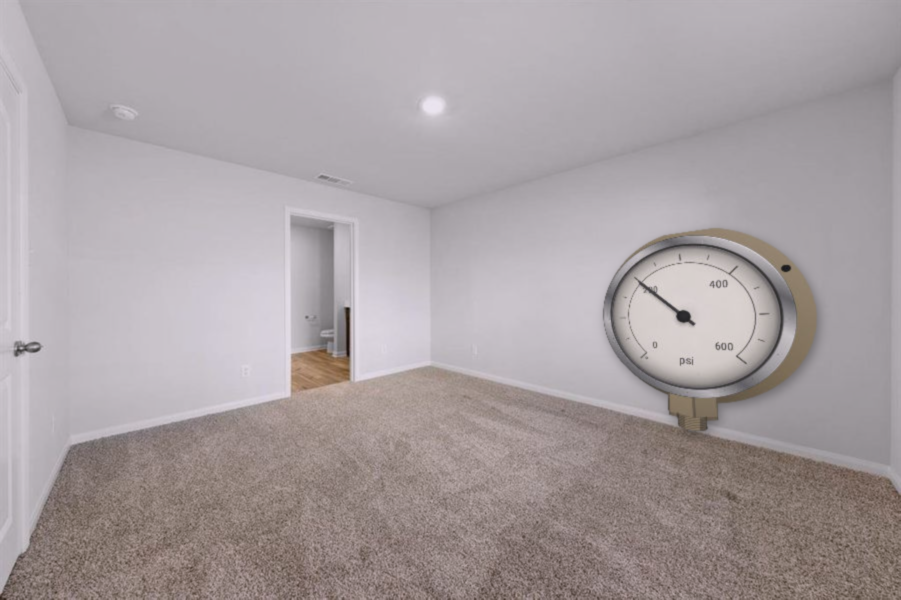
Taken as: 200 psi
